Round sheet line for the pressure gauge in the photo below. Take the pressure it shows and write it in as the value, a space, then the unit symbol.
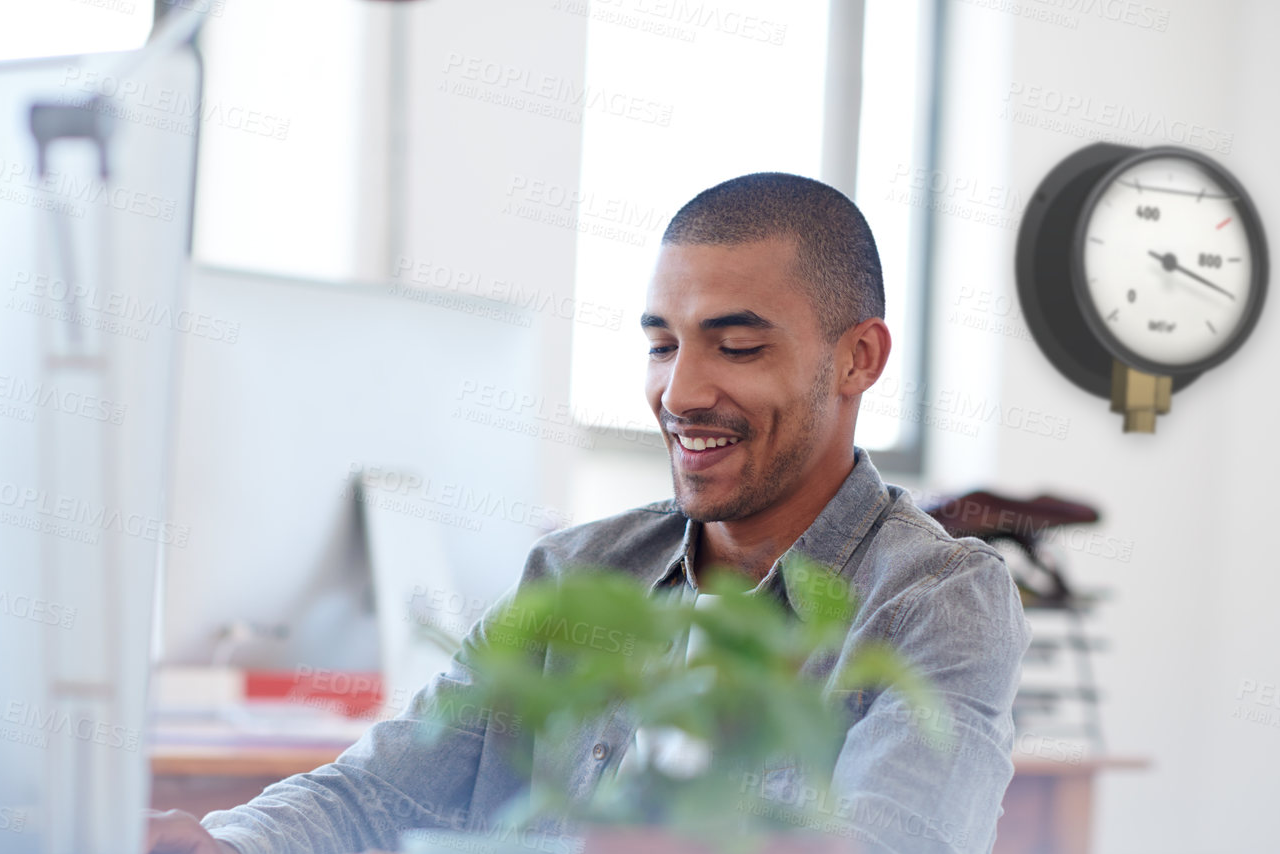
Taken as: 900 psi
